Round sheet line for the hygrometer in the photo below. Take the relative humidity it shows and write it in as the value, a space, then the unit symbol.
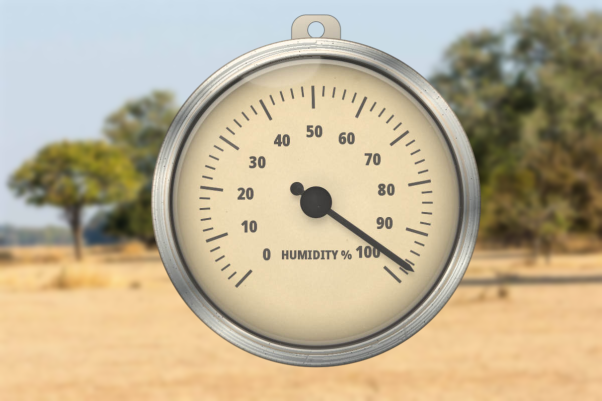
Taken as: 97 %
